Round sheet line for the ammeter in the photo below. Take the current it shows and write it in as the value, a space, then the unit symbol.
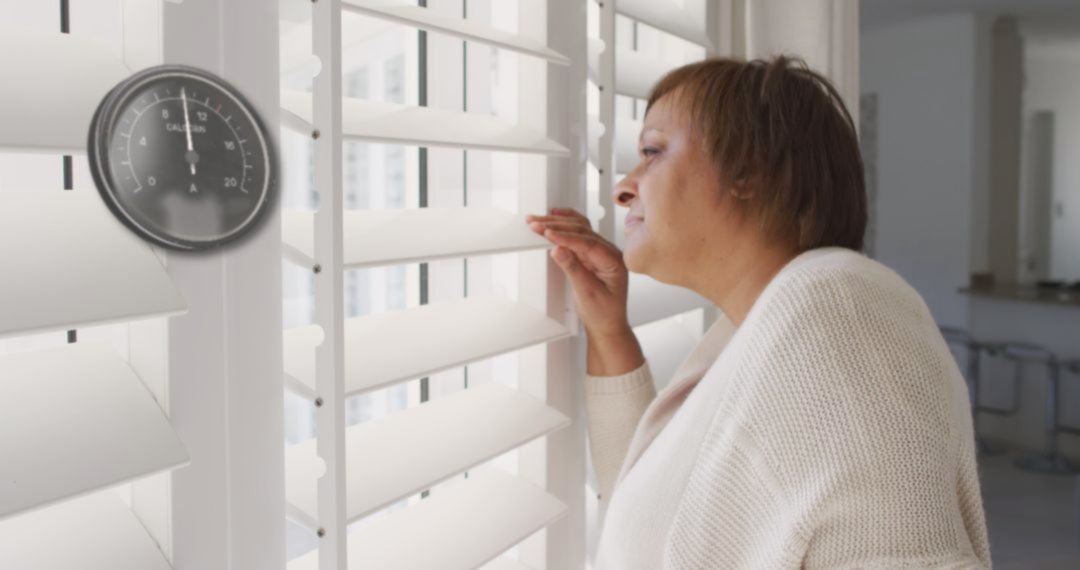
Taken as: 10 A
